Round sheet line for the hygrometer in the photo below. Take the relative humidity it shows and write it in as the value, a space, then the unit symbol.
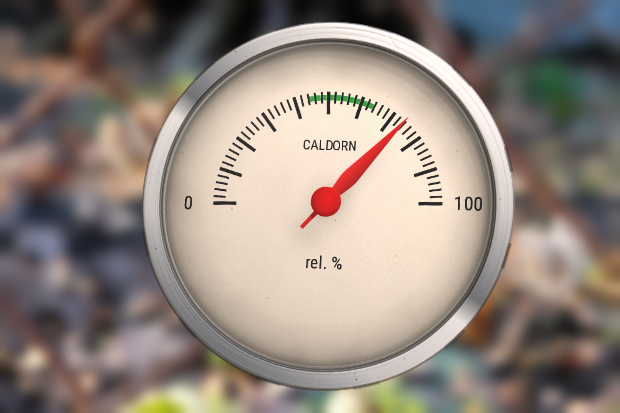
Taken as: 74 %
